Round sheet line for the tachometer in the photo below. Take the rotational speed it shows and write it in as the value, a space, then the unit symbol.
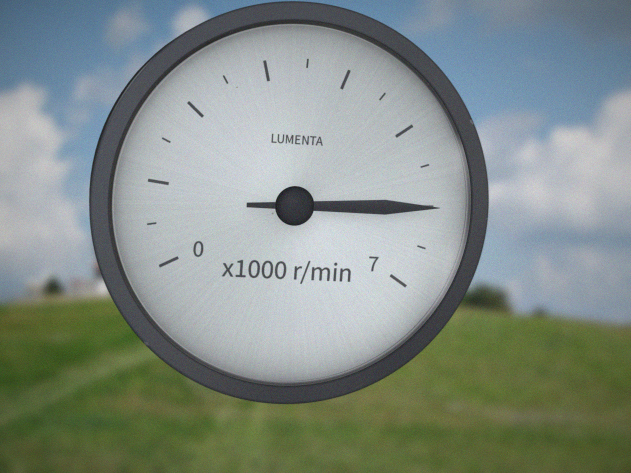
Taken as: 6000 rpm
